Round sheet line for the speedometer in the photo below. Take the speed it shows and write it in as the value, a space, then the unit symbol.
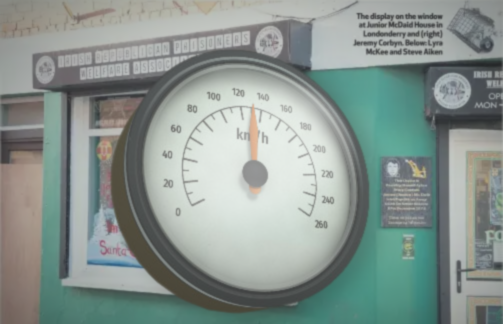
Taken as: 130 km/h
